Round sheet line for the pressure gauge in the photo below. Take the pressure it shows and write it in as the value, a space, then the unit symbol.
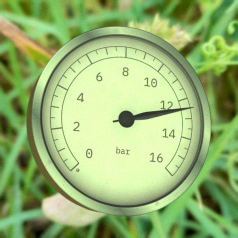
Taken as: 12.5 bar
